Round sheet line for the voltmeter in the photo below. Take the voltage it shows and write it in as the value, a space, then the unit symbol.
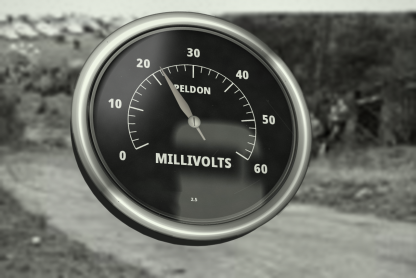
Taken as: 22 mV
